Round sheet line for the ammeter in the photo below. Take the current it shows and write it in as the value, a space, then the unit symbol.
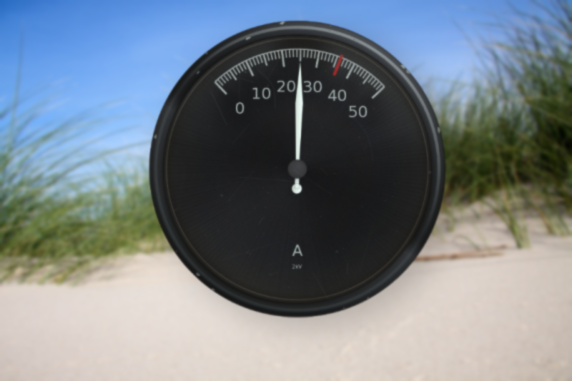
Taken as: 25 A
